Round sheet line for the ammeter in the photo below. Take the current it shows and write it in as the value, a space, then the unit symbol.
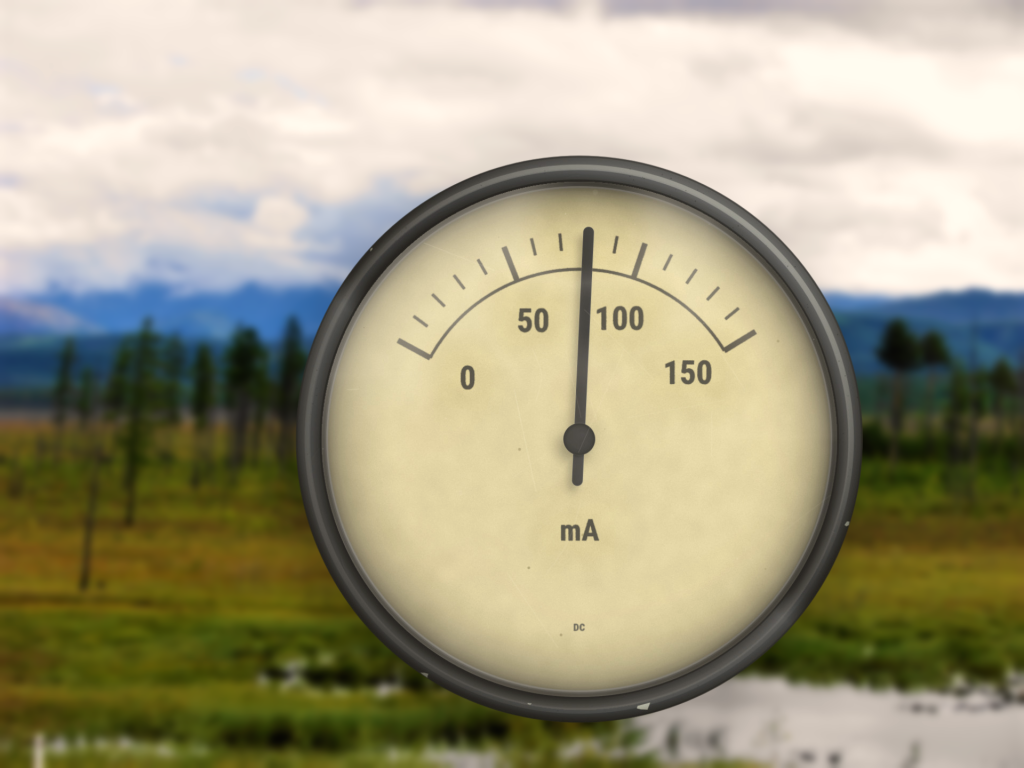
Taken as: 80 mA
